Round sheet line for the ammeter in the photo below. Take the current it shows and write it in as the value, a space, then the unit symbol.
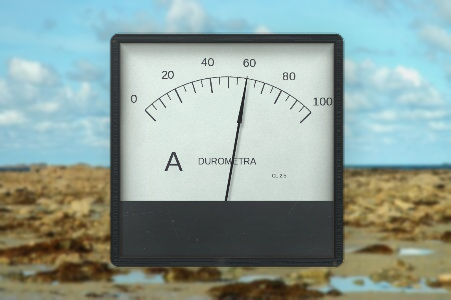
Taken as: 60 A
